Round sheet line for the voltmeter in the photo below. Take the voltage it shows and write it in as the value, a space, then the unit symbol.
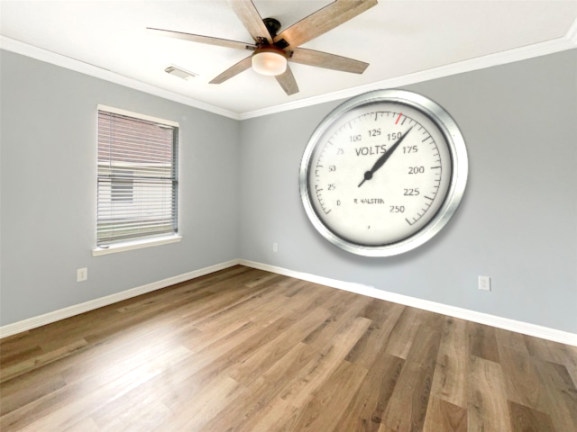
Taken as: 160 V
